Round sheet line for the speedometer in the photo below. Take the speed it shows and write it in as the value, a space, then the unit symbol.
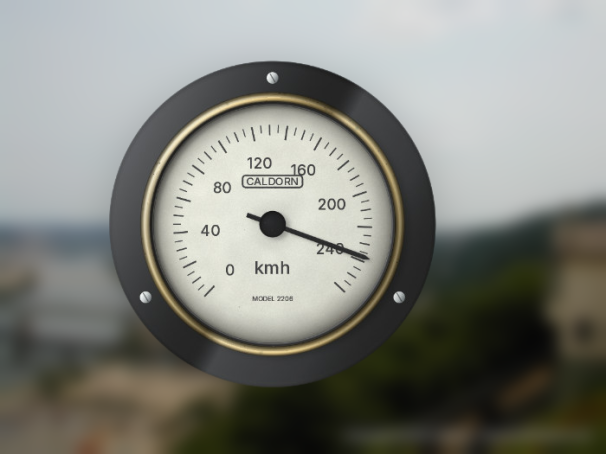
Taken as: 237.5 km/h
